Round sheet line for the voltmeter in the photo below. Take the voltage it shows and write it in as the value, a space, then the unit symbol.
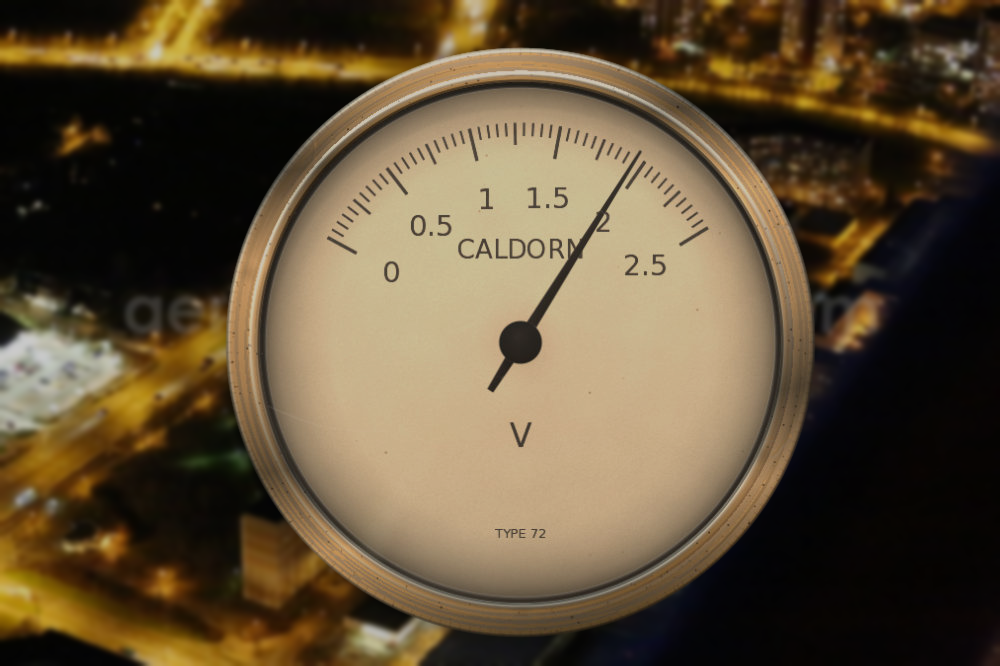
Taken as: 1.95 V
